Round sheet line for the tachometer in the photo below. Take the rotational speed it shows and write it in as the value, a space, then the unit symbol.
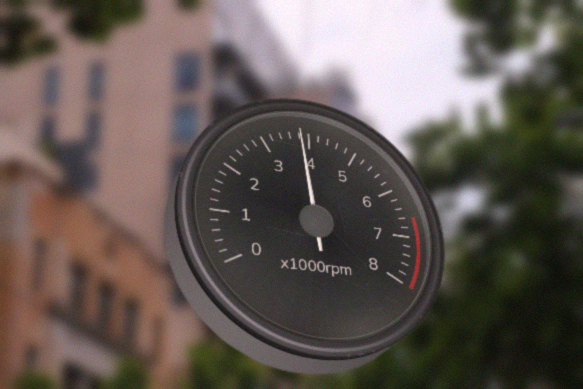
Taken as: 3800 rpm
